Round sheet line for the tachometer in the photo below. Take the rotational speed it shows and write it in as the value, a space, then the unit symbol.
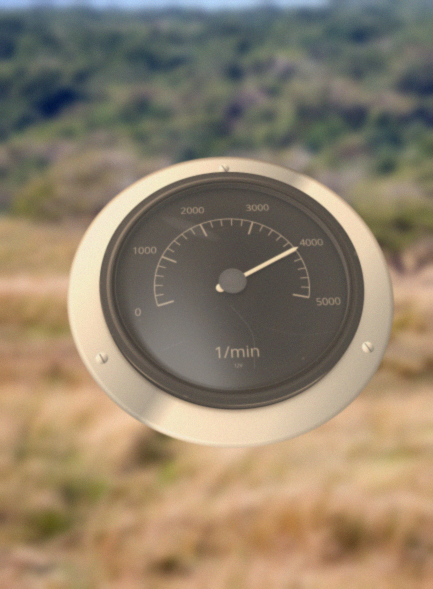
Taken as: 4000 rpm
